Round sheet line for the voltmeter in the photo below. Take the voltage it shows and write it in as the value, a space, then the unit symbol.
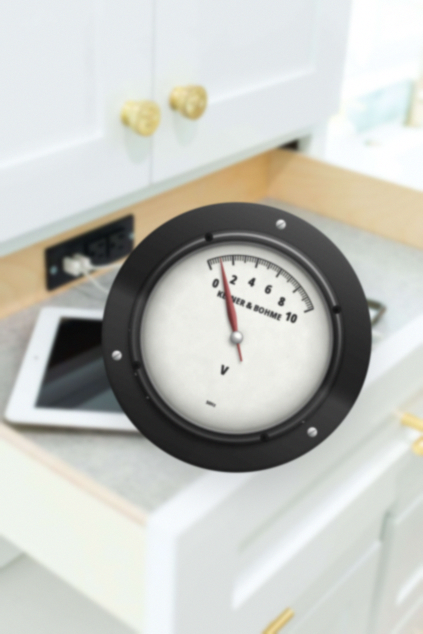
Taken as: 1 V
